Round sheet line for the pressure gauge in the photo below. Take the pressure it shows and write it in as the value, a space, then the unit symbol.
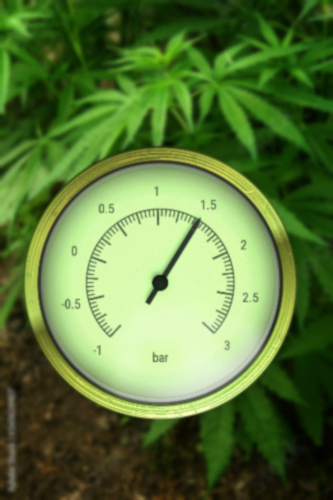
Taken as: 1.5 bar
